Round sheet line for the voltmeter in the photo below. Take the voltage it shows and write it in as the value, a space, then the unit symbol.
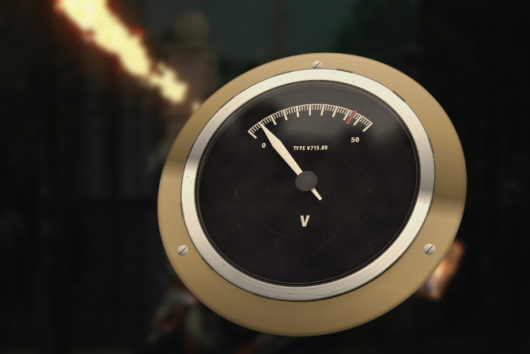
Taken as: 5 V
